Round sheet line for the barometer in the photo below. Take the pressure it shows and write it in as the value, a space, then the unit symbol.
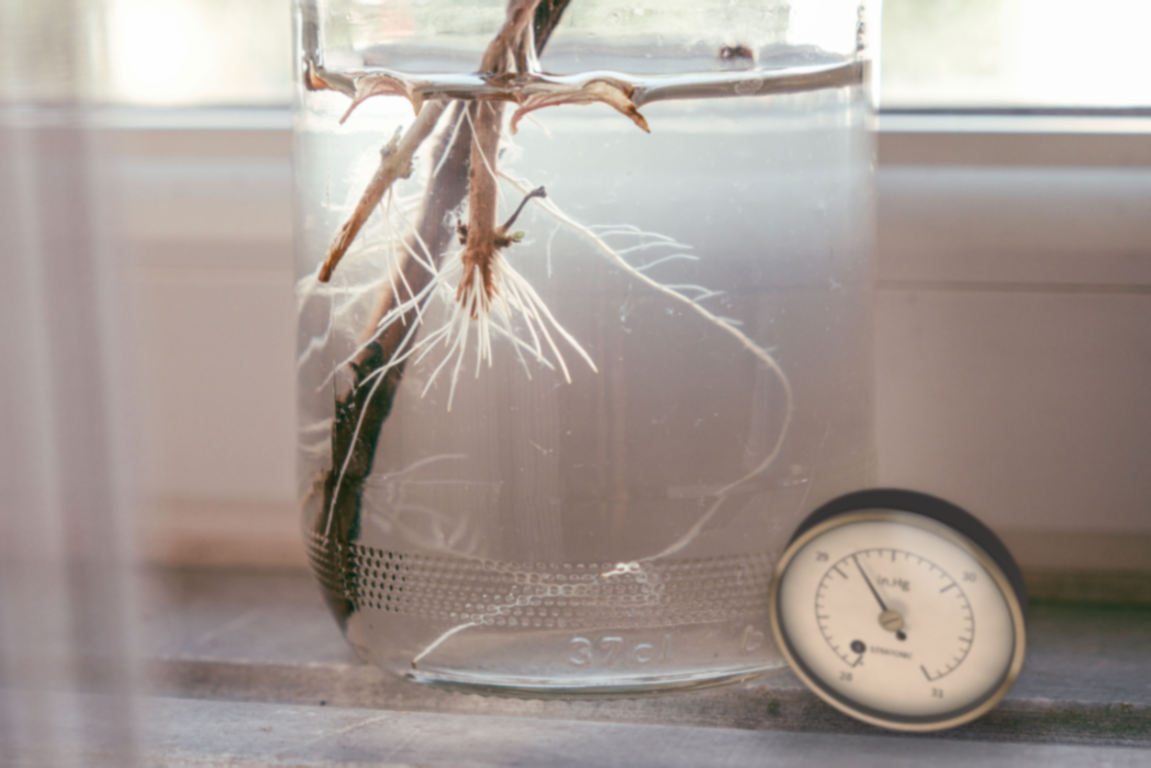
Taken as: 29.2 inHg
